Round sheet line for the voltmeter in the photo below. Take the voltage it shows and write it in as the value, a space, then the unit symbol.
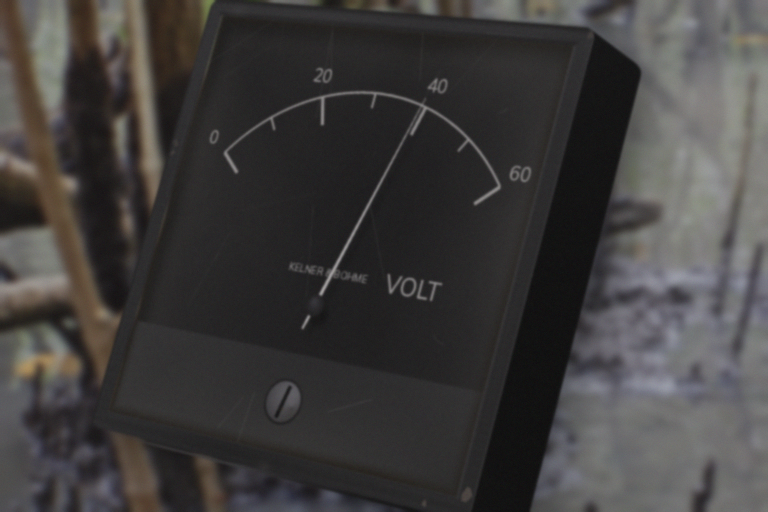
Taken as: 40 V
